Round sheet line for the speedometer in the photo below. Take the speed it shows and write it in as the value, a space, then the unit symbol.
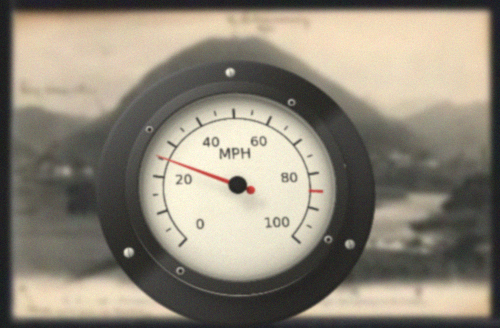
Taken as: 25 mph
